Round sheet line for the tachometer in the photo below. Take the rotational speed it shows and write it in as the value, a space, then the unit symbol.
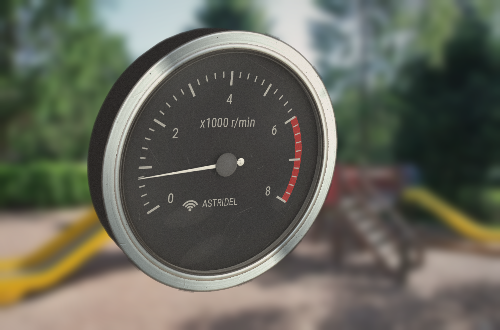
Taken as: 800 rpm
